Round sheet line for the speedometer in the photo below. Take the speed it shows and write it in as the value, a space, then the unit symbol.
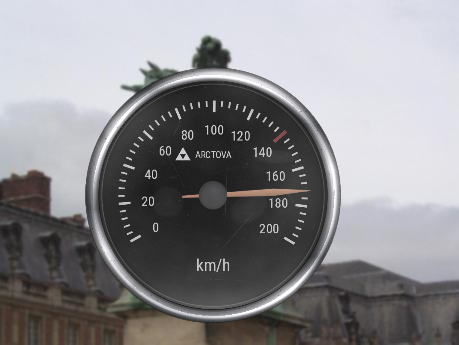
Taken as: 172 km/h
